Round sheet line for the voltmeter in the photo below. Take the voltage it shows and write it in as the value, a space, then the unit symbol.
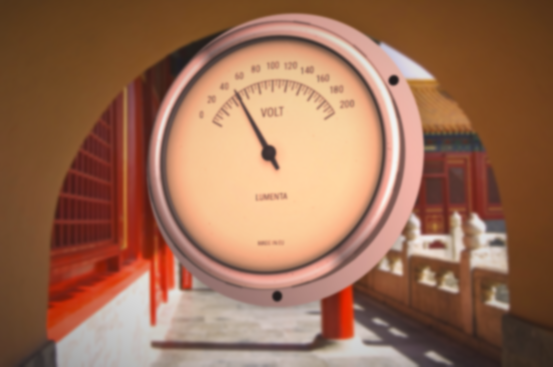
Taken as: 50 V
